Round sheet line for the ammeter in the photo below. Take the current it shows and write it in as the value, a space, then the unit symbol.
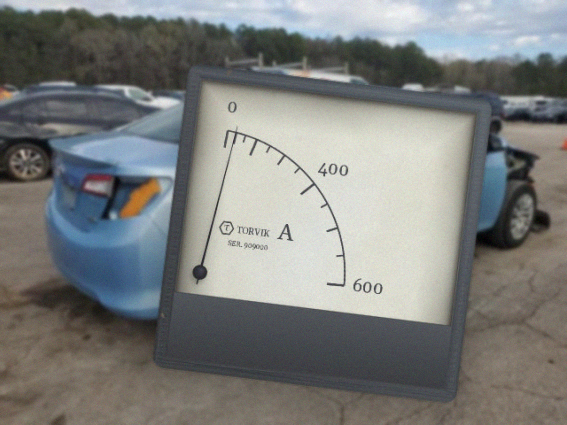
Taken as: 100 A
